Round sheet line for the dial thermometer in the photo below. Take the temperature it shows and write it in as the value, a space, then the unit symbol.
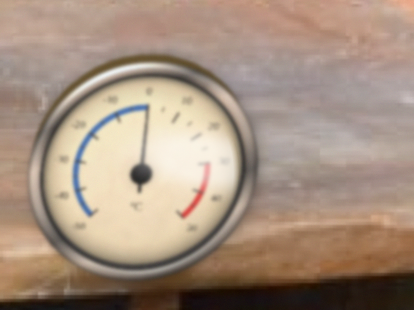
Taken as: 0 °C
